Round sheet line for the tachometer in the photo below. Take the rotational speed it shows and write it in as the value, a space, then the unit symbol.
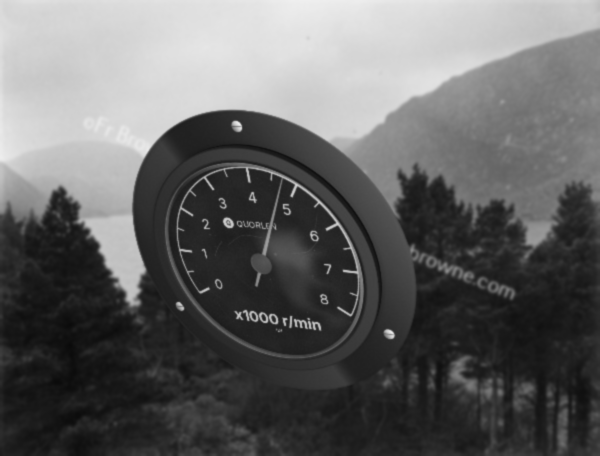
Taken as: 4750 rpm
